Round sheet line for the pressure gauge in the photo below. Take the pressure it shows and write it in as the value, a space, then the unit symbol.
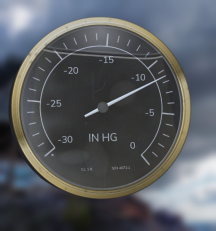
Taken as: -8.5 inHg
